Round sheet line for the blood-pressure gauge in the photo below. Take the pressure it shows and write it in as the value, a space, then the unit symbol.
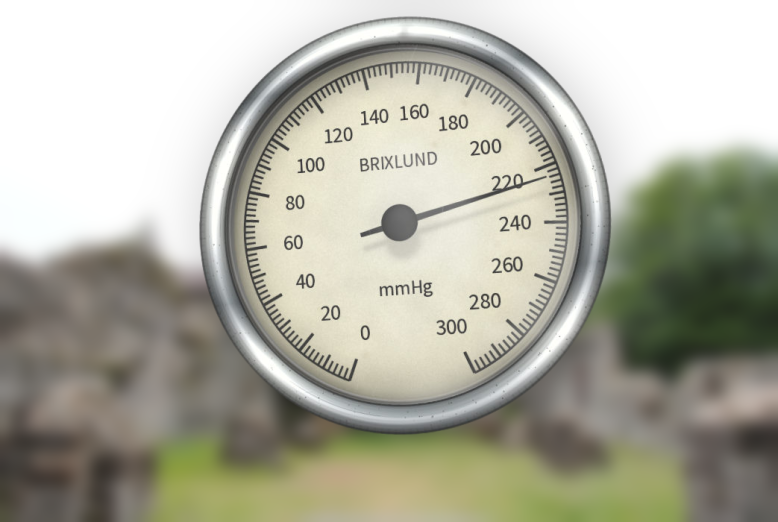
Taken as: 224 mmHg
